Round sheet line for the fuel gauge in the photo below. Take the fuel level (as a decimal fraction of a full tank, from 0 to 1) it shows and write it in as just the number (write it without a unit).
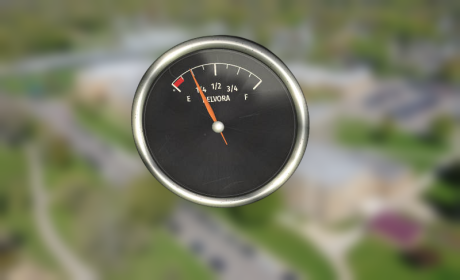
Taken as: 0.25
